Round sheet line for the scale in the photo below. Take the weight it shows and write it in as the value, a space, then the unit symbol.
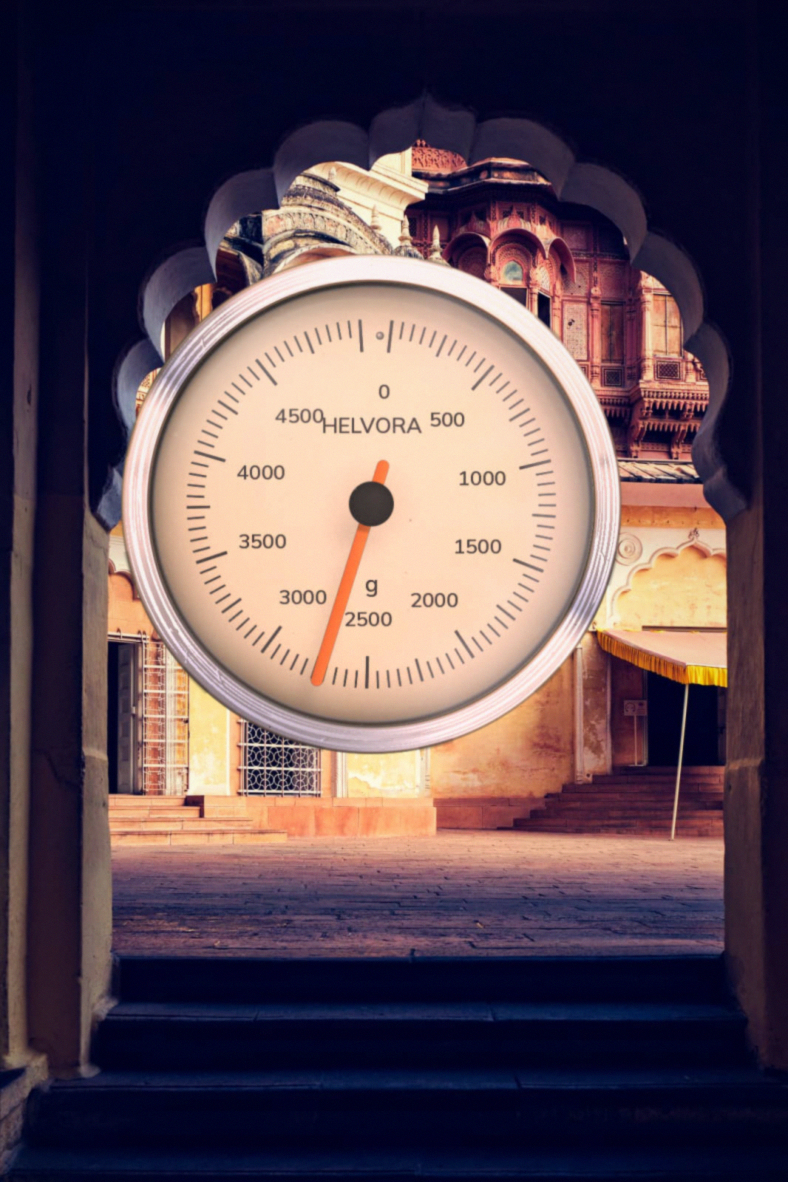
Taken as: 2725 g
